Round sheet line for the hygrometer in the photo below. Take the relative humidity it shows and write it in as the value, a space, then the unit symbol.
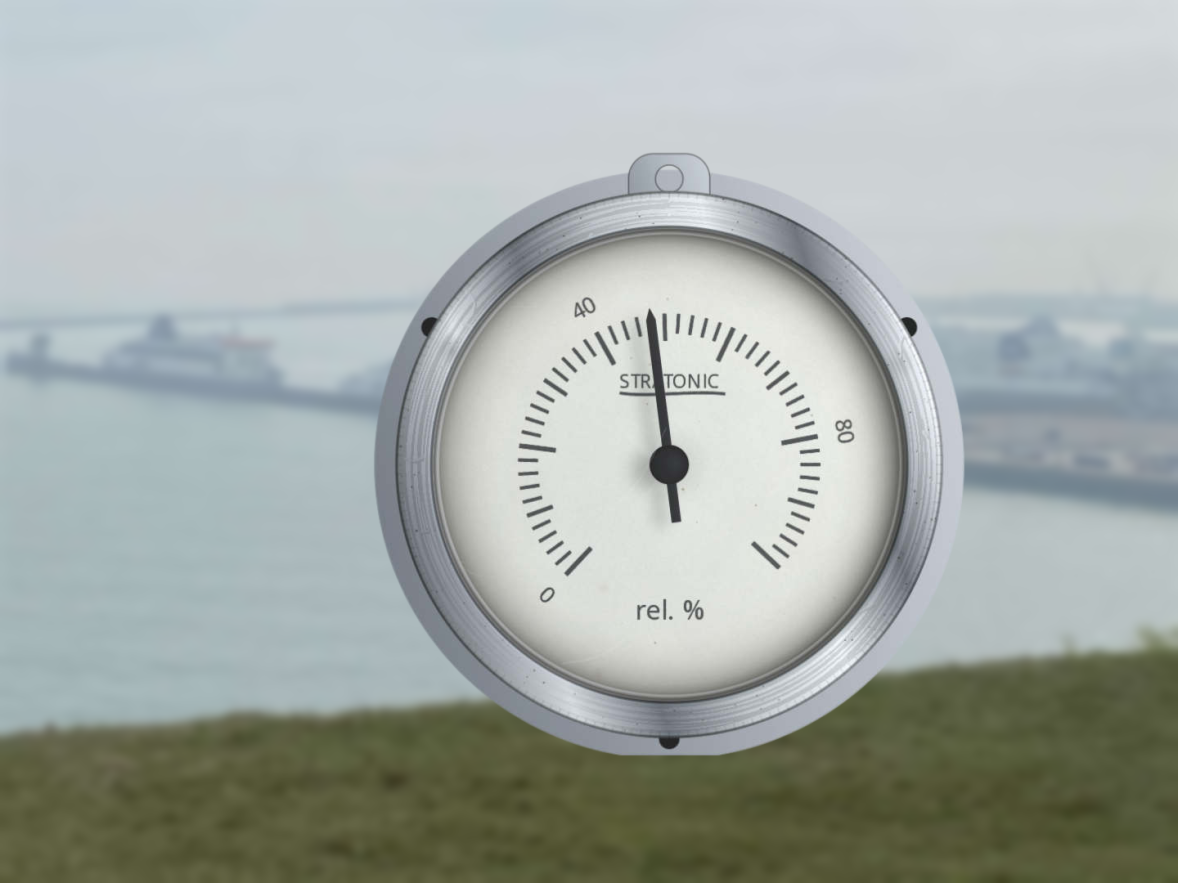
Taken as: 48 %
